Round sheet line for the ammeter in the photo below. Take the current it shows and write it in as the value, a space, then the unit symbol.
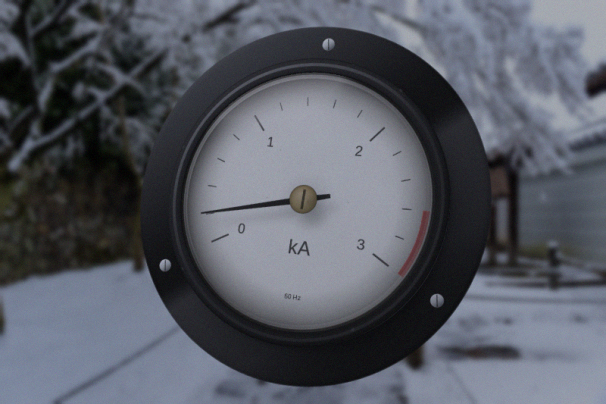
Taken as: 0.2 kA
